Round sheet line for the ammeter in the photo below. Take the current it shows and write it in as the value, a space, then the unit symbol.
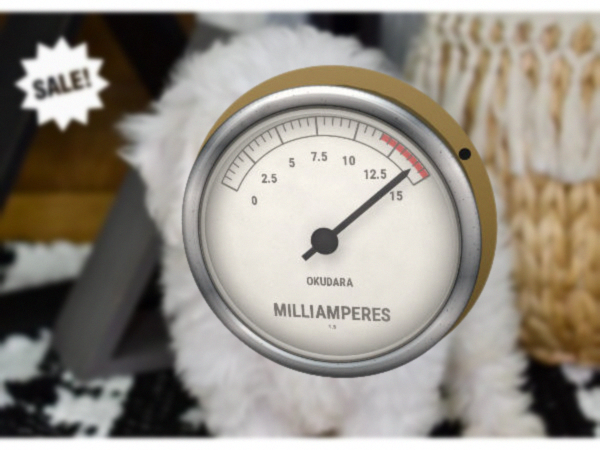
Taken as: 14 mA
